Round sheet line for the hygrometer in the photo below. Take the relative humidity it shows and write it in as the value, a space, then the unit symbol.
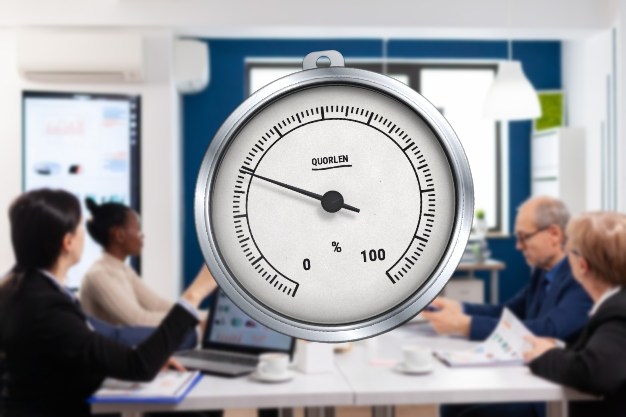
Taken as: 29 %
